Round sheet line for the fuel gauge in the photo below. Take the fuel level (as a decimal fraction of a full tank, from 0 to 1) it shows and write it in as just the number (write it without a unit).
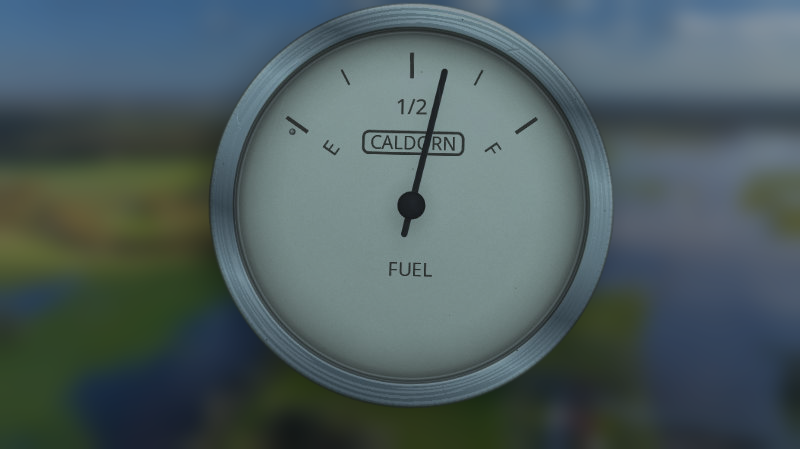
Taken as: 0.625
